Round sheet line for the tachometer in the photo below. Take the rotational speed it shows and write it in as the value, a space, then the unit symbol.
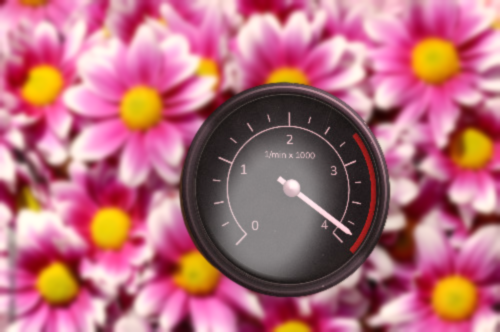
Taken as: 3875 rpm
